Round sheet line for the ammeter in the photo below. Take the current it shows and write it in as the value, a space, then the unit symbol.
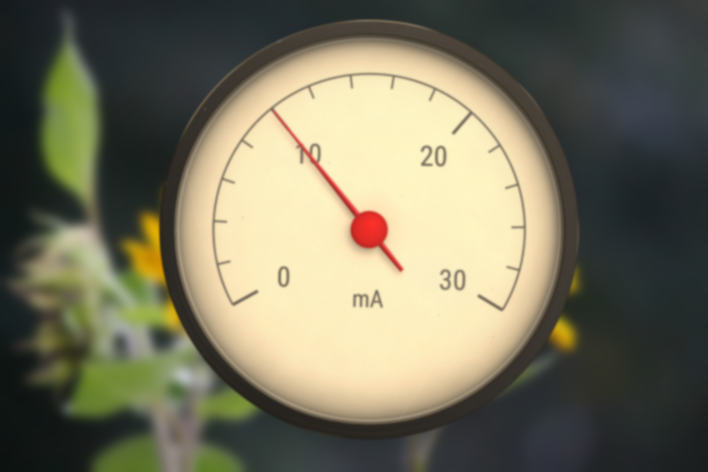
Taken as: 10 mA
